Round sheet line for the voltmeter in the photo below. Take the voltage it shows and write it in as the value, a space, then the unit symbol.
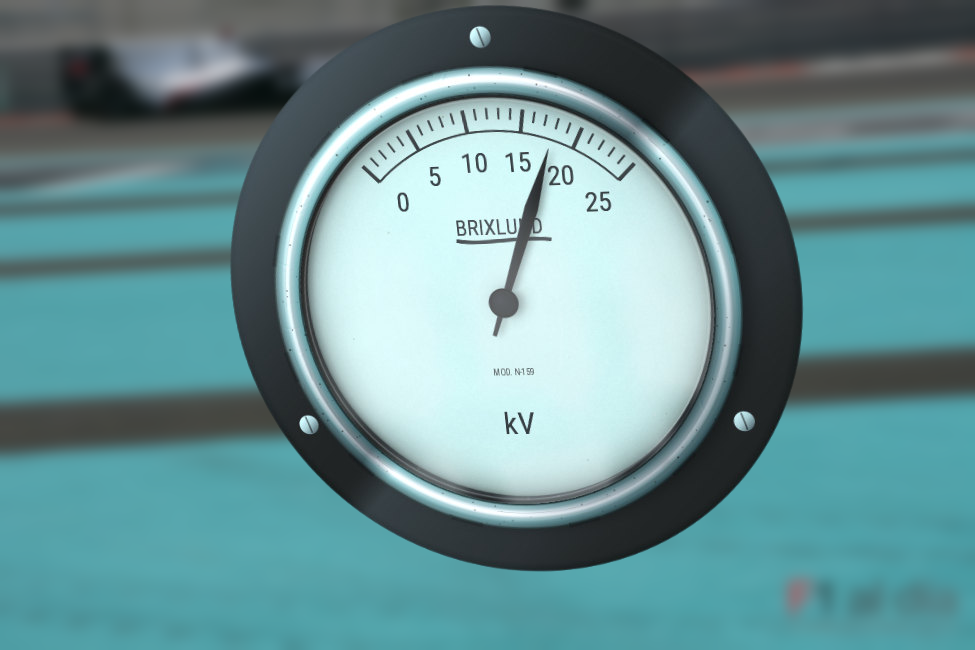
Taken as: 18 kV
